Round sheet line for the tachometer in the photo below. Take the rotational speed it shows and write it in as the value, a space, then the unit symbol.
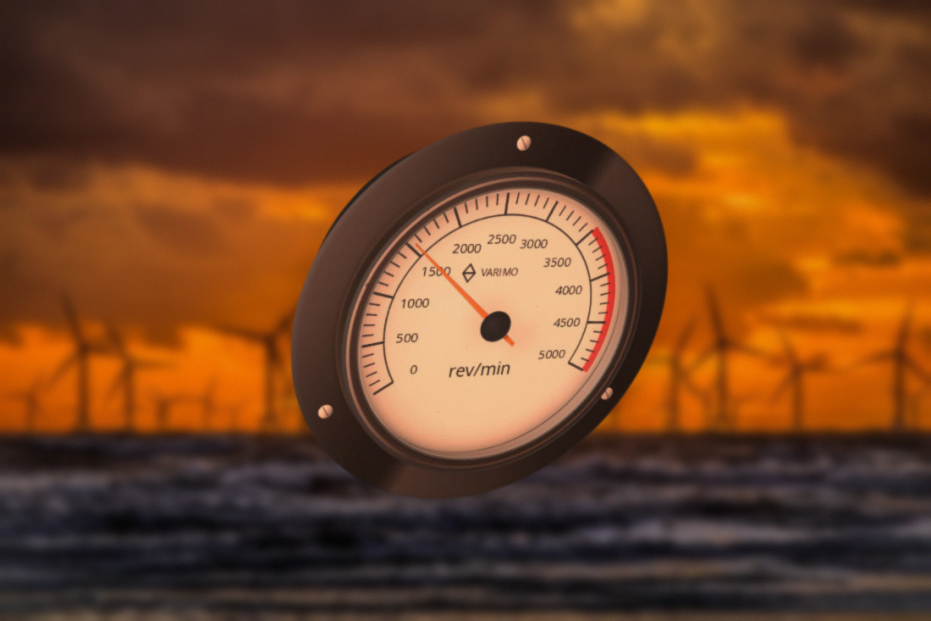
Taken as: 1550 rpm
